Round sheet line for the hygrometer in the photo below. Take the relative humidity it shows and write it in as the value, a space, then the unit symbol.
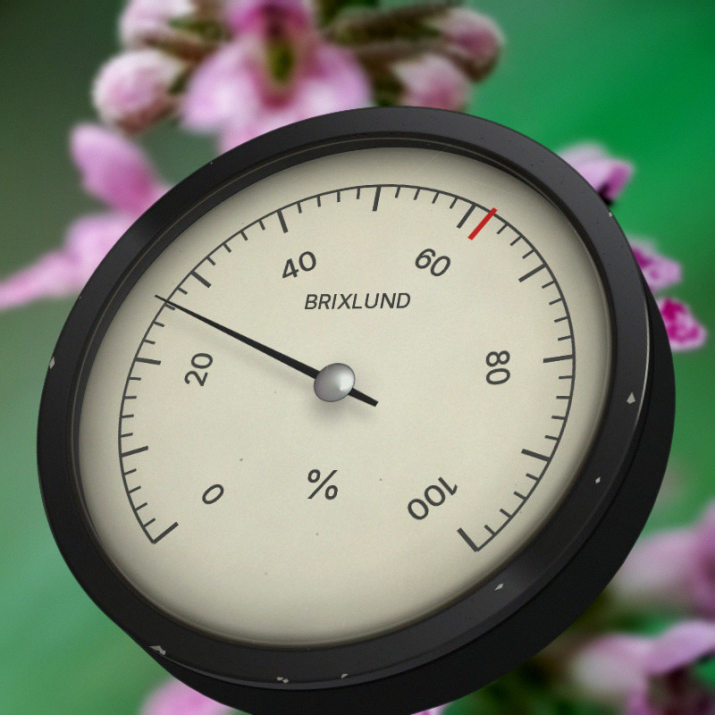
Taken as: 26 %
